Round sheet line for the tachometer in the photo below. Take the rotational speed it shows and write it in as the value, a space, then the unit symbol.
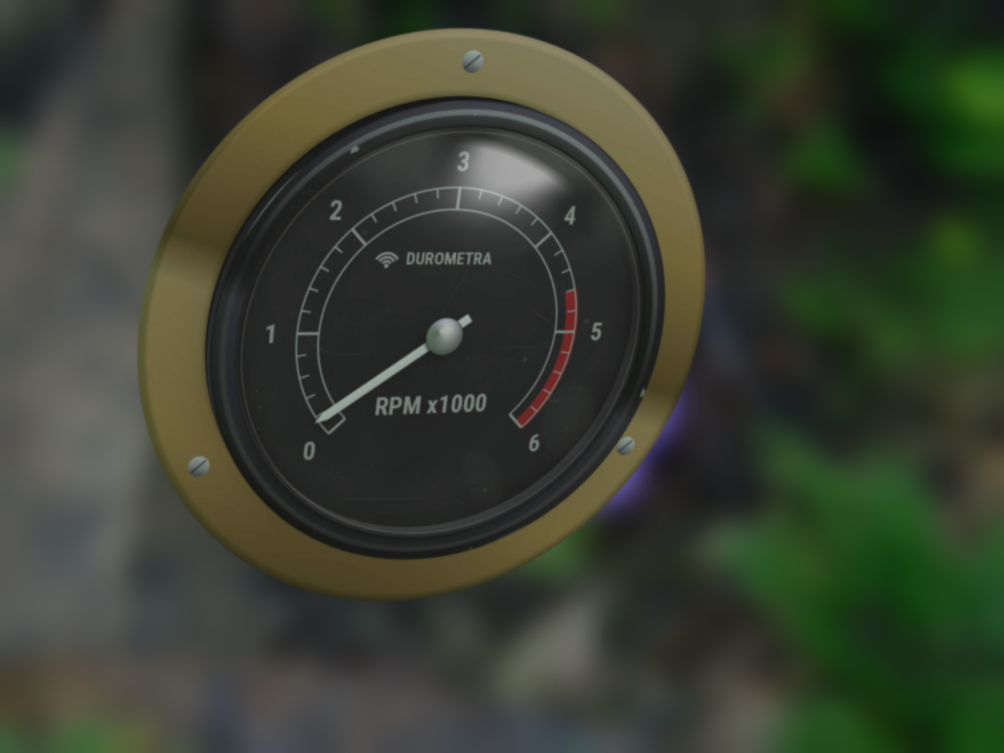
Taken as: 200 rpm
